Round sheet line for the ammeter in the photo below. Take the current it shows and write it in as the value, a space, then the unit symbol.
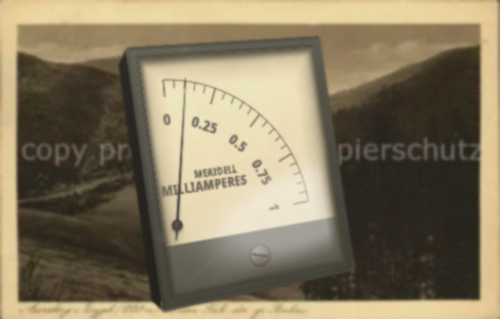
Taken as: 0.1 mA
